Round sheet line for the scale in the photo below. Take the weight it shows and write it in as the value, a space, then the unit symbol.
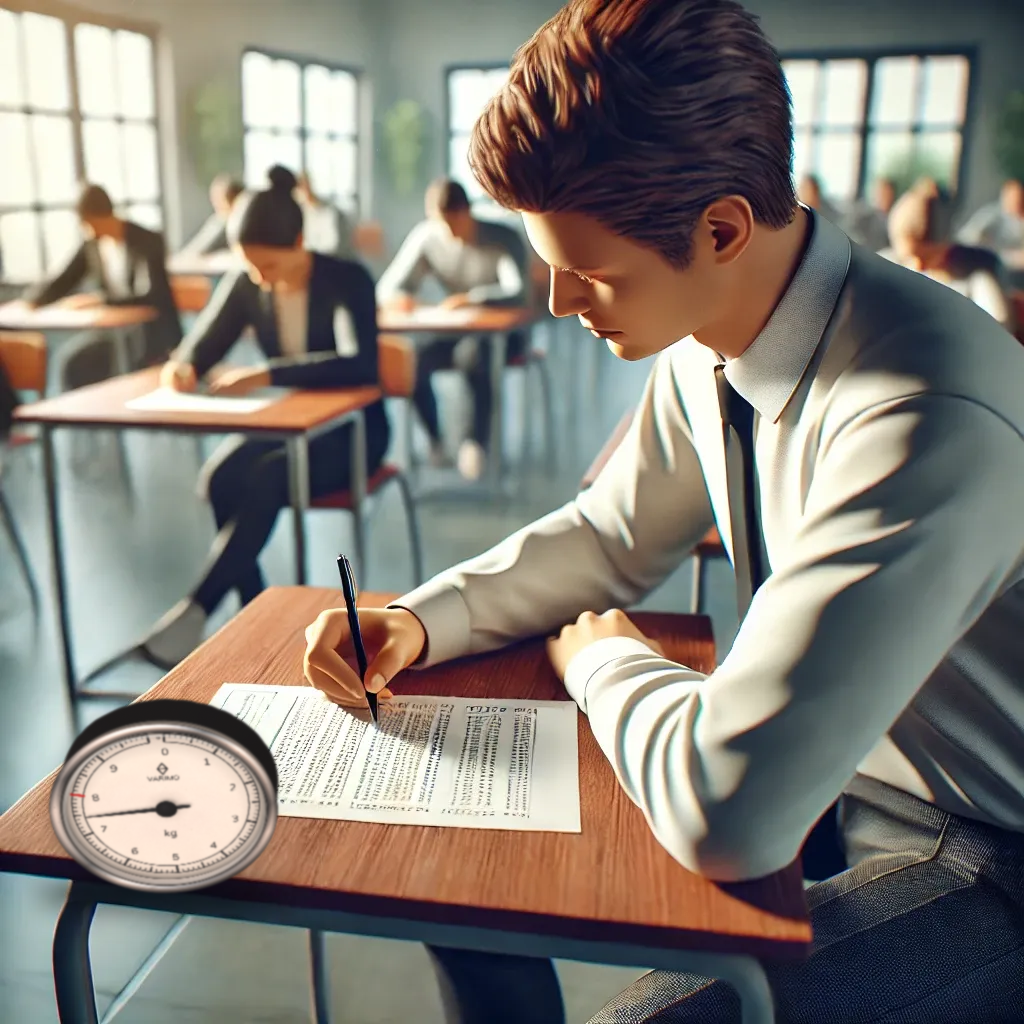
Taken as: 7.5 kg
